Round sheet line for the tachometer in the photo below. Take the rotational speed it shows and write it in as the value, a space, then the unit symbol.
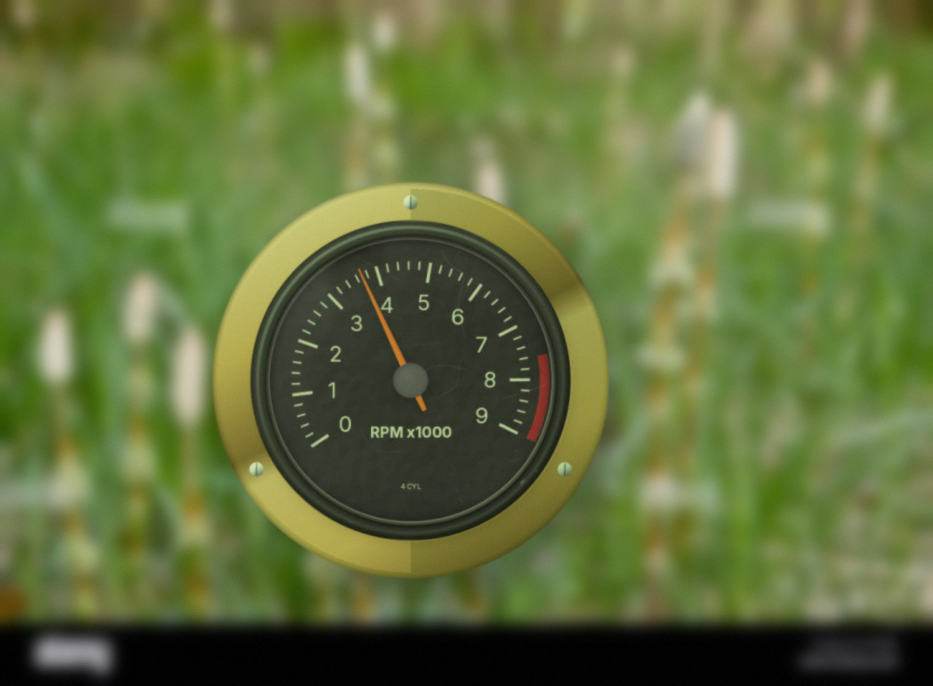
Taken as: 3700 rpm
